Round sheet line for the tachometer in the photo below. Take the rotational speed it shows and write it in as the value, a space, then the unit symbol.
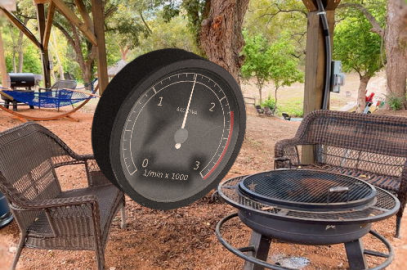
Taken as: 1500 rpm
